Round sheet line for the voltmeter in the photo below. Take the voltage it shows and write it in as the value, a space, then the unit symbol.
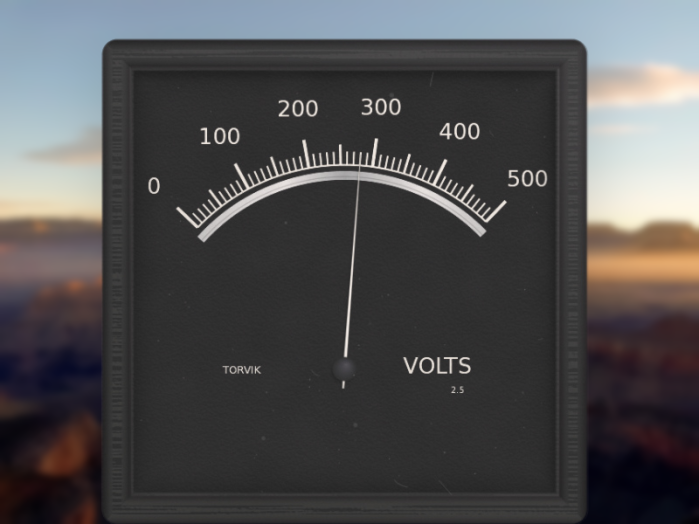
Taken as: 280 V
